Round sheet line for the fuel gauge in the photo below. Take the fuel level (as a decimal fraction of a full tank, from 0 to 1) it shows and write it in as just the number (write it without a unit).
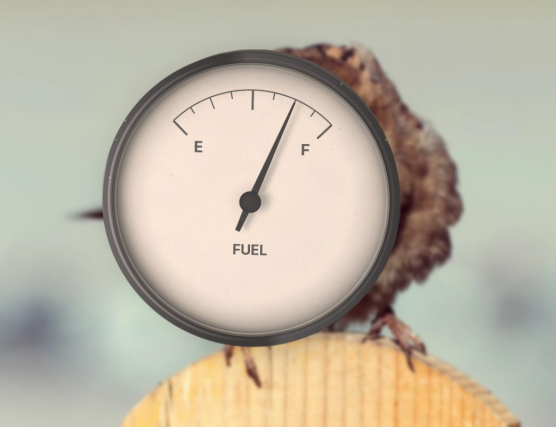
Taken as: 0.75
